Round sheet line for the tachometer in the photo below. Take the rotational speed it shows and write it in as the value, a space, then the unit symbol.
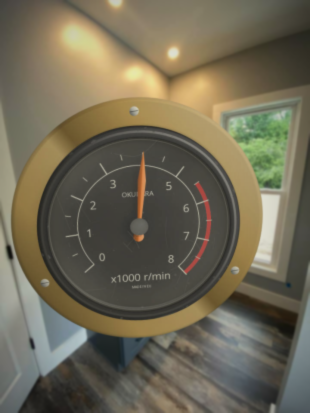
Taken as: 4000 rpm
